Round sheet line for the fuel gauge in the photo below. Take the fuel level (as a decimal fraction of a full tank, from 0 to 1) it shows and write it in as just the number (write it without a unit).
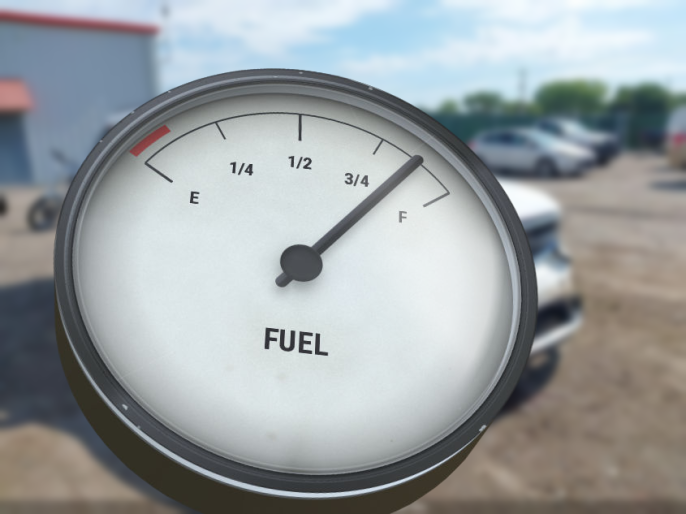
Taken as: 0.875
